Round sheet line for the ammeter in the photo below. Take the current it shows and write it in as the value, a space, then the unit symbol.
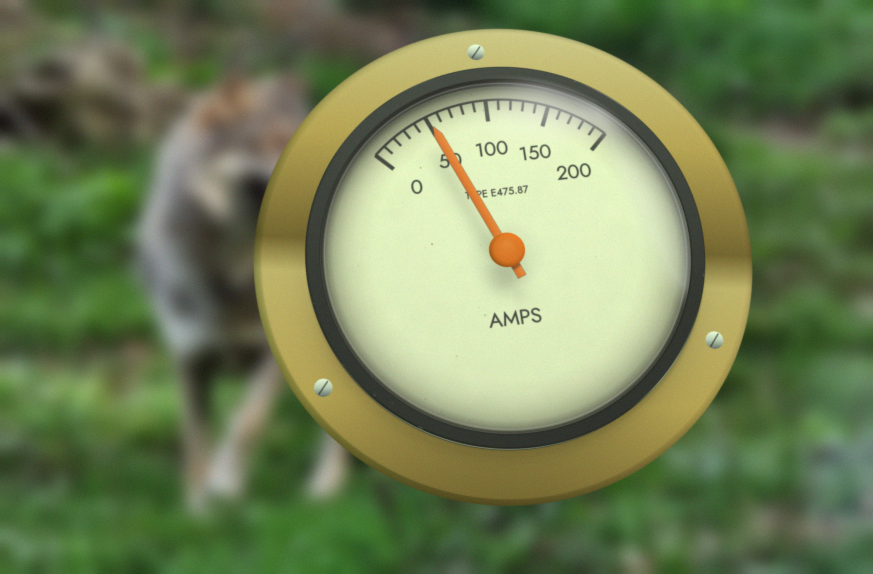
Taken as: 50 A
